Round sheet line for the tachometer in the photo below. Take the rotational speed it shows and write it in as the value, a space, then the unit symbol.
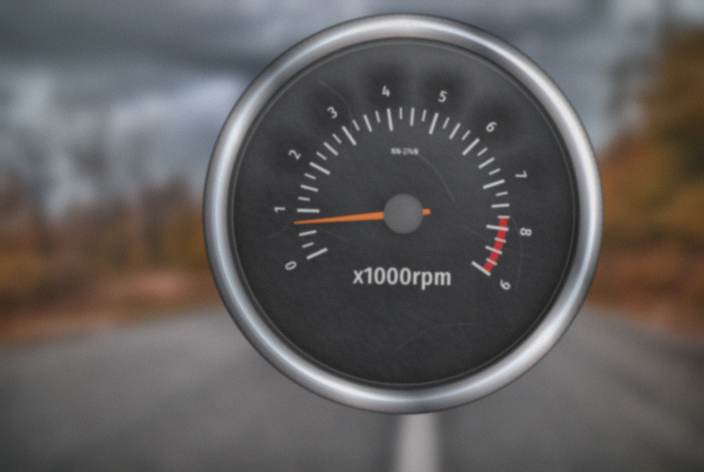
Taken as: 750 rpm
